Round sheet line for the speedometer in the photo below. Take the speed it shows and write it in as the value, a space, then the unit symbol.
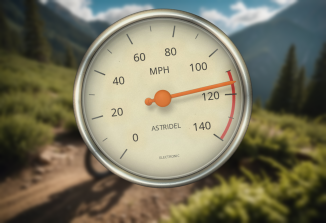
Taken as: 115 mph
